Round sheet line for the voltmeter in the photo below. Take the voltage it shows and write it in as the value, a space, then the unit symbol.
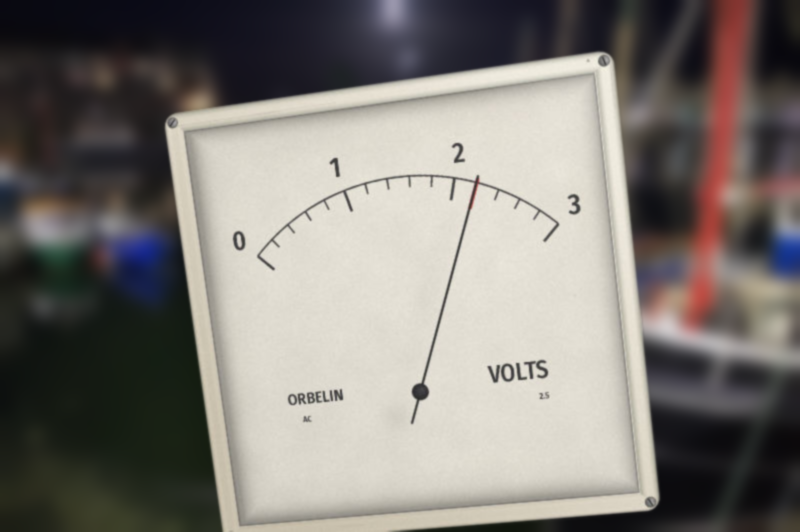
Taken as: 2.2 V
